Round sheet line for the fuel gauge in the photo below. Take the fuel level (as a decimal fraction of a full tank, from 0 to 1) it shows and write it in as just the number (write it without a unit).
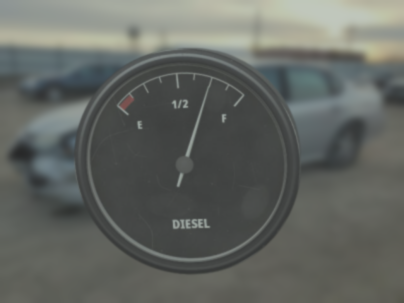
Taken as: 0.75
